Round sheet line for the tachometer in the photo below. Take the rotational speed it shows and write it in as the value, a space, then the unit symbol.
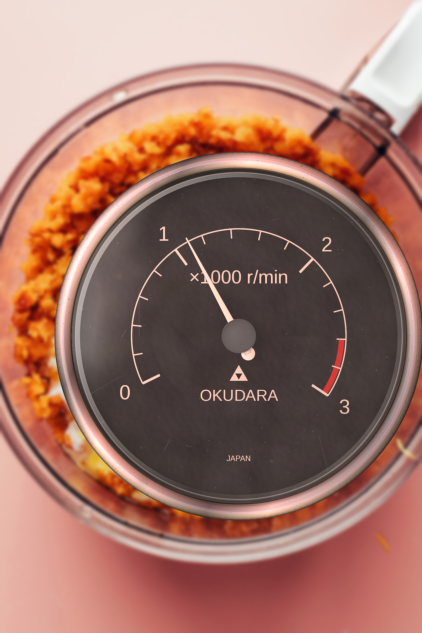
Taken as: 1100 rpm
